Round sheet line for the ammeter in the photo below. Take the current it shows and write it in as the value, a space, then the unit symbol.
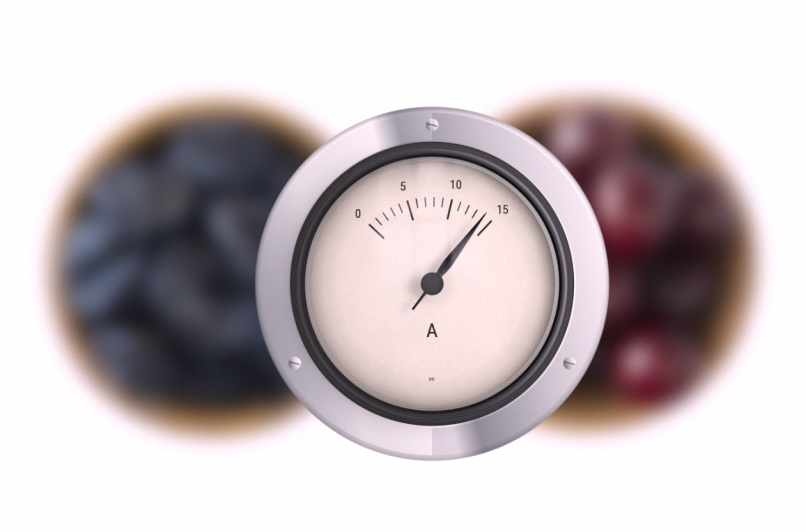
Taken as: 14 A
